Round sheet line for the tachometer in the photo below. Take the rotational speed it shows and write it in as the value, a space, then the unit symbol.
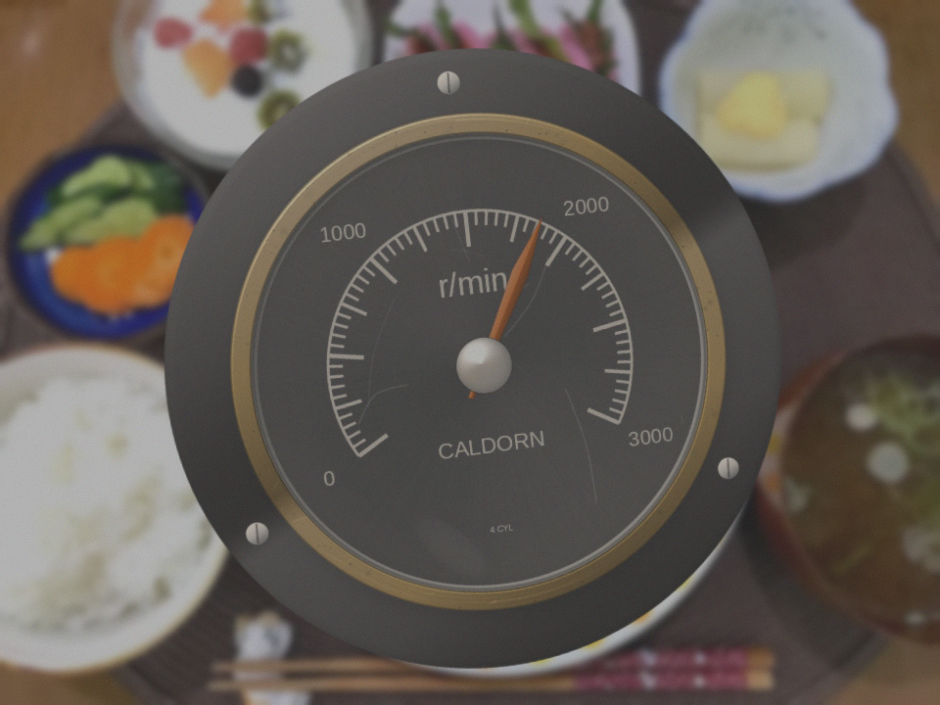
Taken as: 1850 rpm
